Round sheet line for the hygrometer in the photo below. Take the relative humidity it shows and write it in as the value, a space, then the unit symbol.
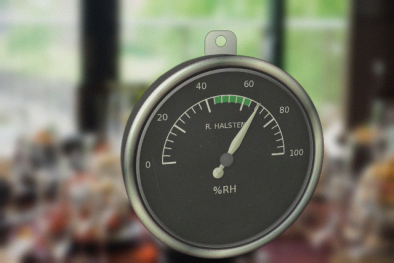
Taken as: 68 %
